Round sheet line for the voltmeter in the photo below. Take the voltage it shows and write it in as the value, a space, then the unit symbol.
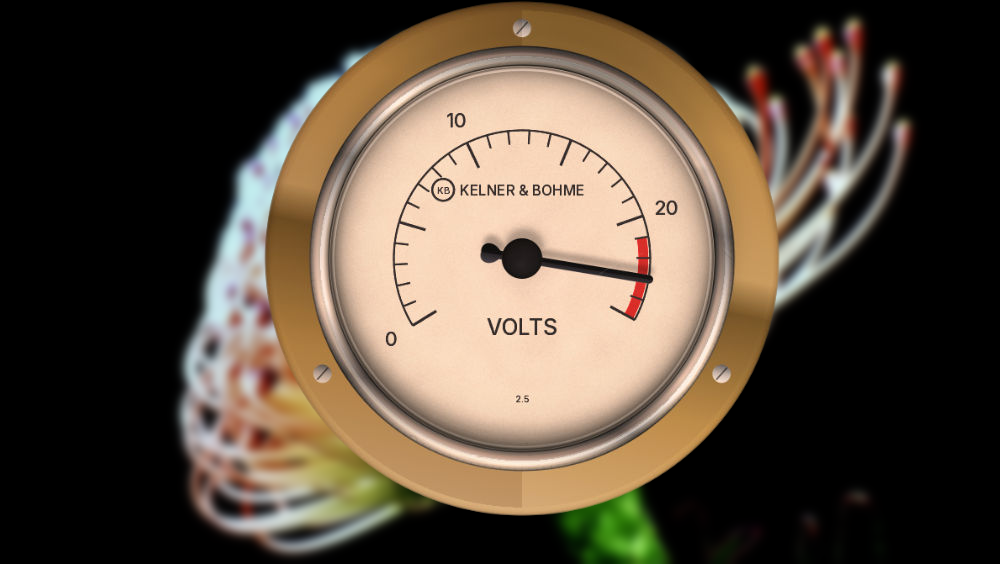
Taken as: 23 V
